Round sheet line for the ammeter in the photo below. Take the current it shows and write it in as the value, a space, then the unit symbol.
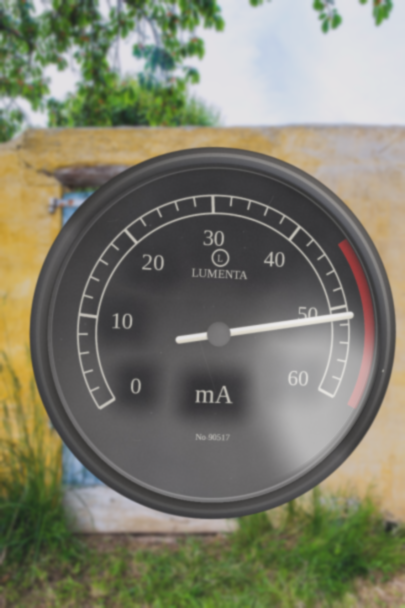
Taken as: 51 mA
